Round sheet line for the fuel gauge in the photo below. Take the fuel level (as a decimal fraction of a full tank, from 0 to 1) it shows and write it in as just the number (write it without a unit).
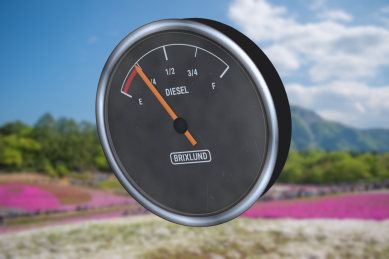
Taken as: 0.25
